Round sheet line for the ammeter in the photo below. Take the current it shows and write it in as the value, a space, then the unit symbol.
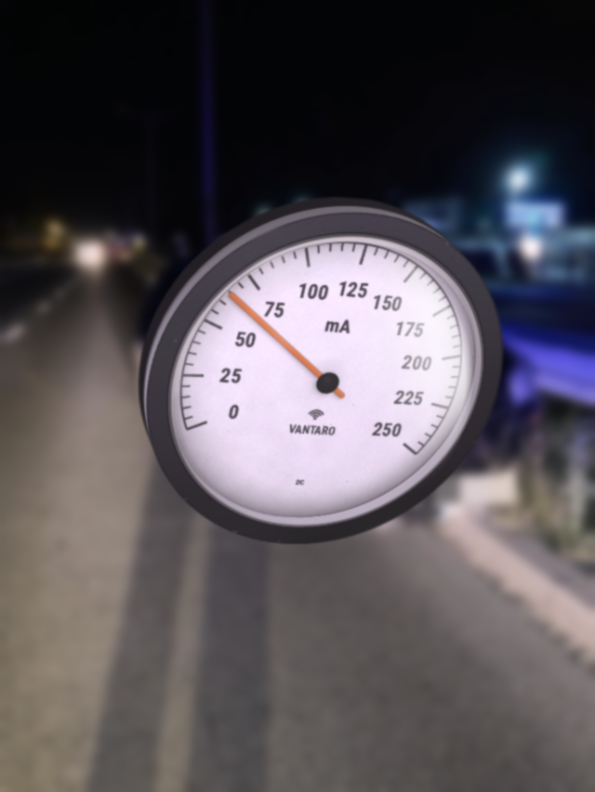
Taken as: 65 mA
